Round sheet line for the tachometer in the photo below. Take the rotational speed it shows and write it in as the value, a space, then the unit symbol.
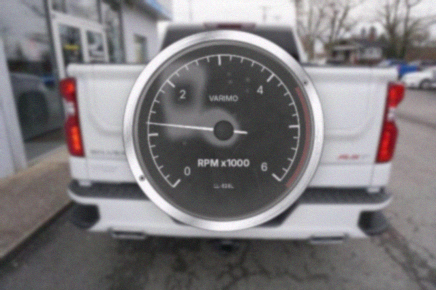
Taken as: 1200 rpm
